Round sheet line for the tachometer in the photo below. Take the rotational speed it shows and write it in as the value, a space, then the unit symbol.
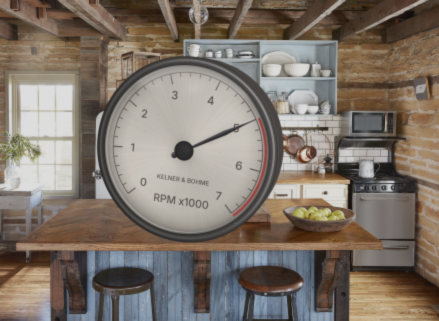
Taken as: 5000 rpm
